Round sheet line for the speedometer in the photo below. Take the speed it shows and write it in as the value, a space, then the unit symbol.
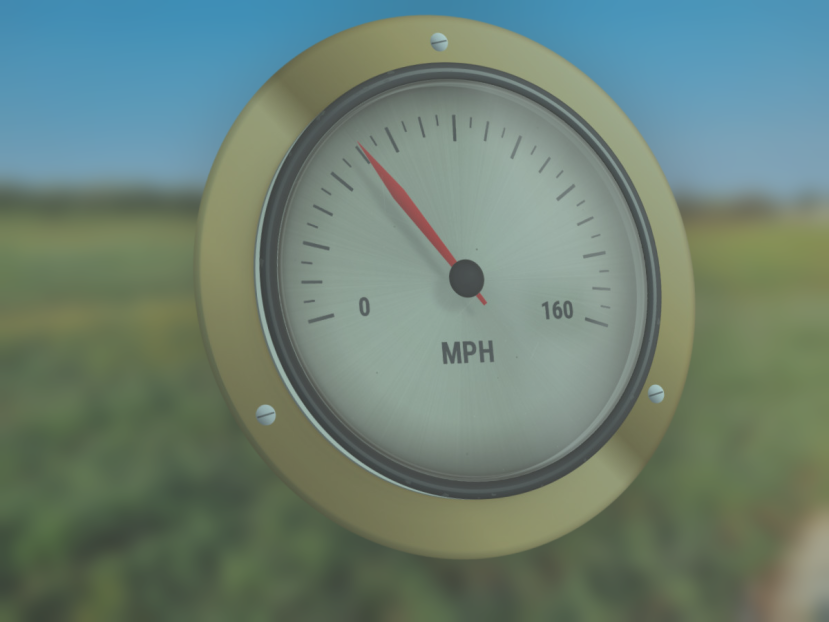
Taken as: 50 mph
